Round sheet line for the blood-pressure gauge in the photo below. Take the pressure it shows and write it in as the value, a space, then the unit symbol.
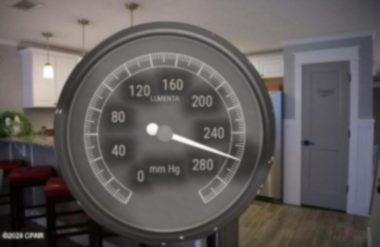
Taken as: 260 mmHg
